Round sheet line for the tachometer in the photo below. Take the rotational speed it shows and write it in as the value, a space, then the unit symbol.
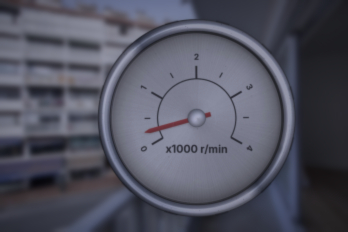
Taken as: 250 rpm
